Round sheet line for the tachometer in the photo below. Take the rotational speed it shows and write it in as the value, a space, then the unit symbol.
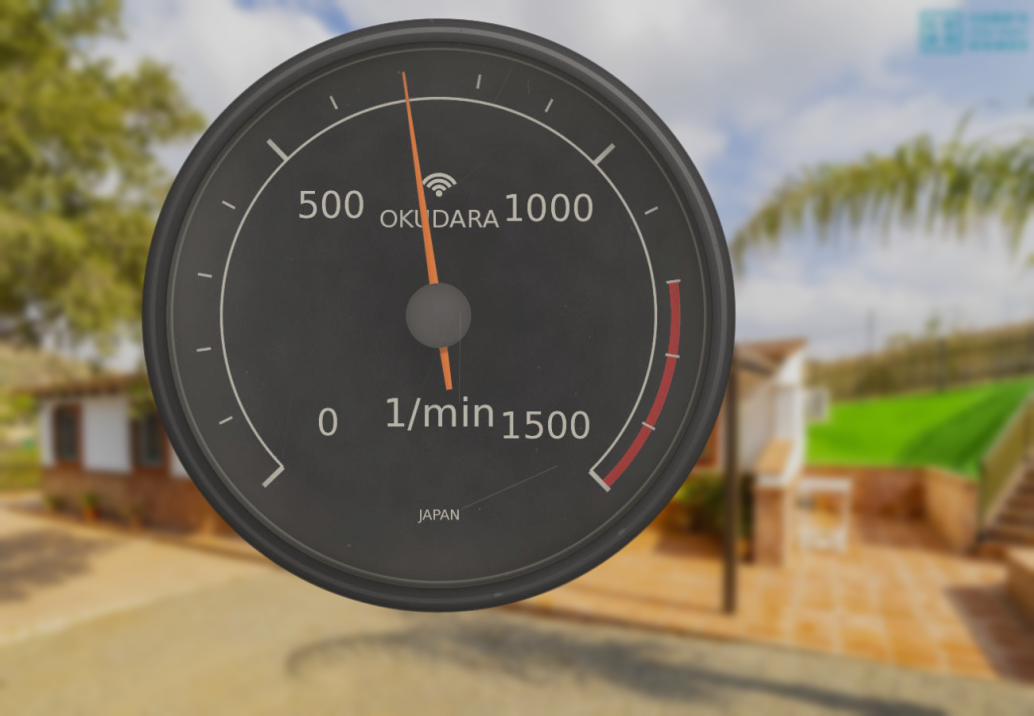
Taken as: 700 rpm
